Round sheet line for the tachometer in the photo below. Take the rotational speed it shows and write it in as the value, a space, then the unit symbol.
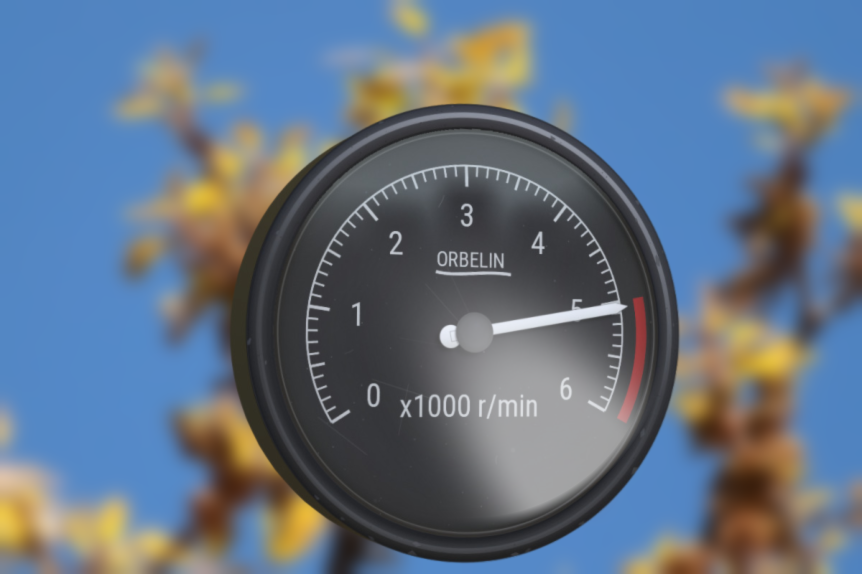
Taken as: 5050 rpm
